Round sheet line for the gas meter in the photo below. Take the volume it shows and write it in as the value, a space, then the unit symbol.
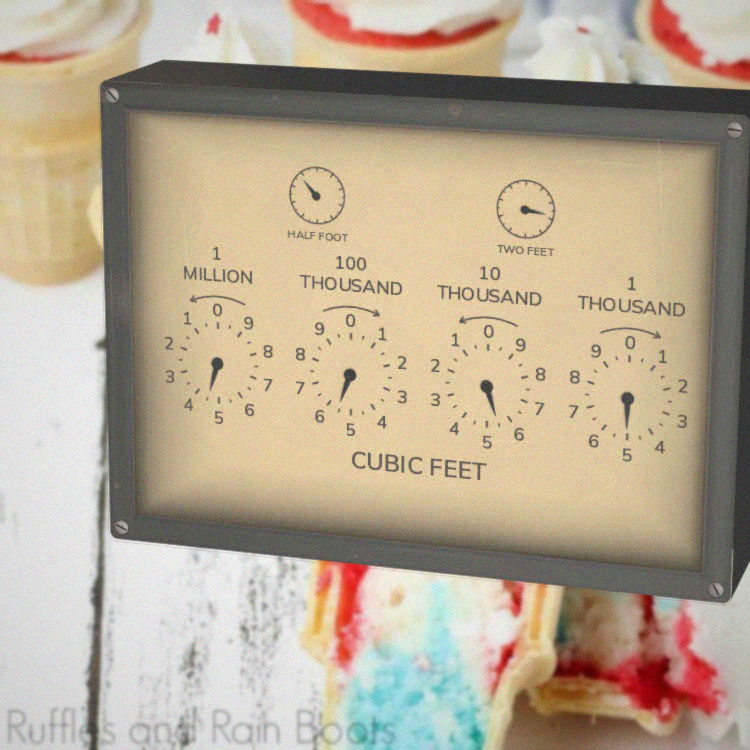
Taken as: 455500 ft³
